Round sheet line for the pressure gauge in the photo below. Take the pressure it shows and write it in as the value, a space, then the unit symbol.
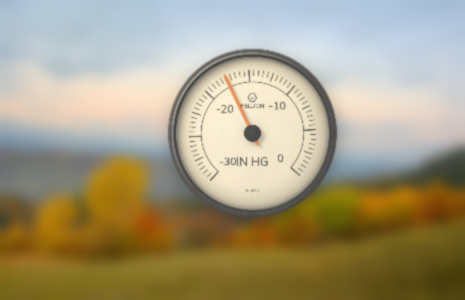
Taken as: -17.5 inHg
